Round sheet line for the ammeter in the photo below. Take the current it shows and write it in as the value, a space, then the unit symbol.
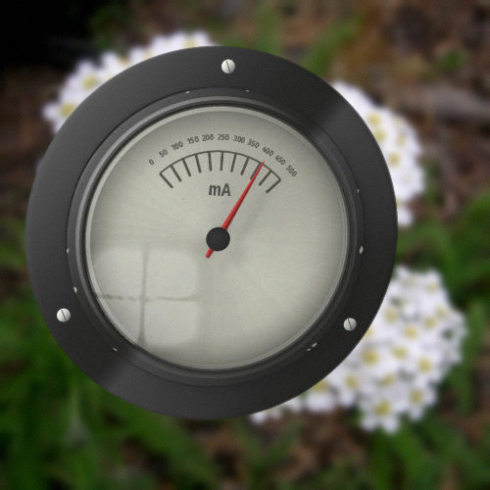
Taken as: 400 mA
